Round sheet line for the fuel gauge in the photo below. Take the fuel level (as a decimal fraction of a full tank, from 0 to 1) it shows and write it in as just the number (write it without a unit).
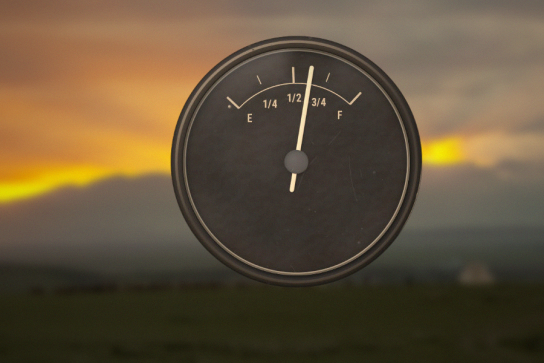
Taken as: 0.625
